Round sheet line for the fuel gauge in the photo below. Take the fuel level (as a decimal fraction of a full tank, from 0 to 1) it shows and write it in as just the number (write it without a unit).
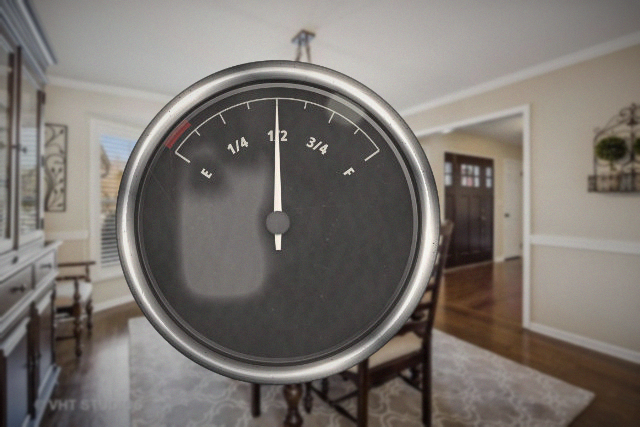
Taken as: 0.5
